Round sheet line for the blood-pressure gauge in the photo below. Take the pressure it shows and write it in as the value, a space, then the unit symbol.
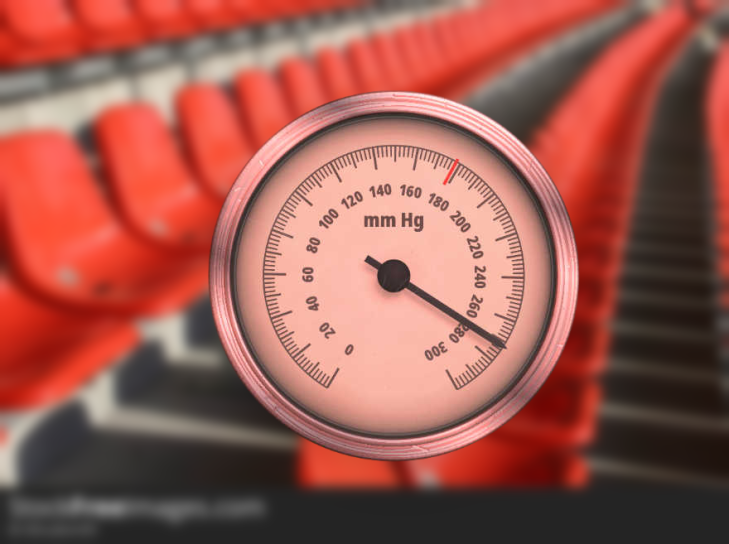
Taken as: 272 mmHg
